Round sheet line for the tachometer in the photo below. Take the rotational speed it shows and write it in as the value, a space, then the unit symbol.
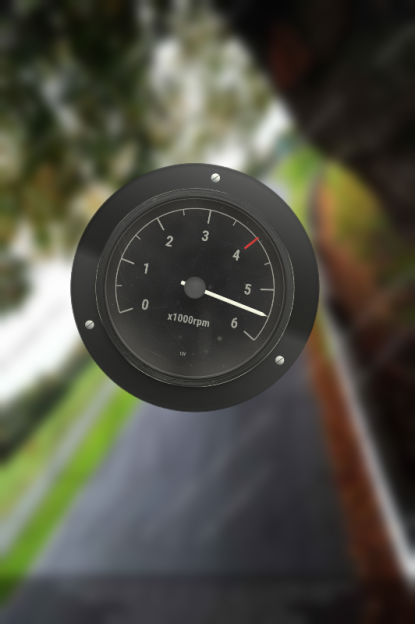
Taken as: 5500 rpm
